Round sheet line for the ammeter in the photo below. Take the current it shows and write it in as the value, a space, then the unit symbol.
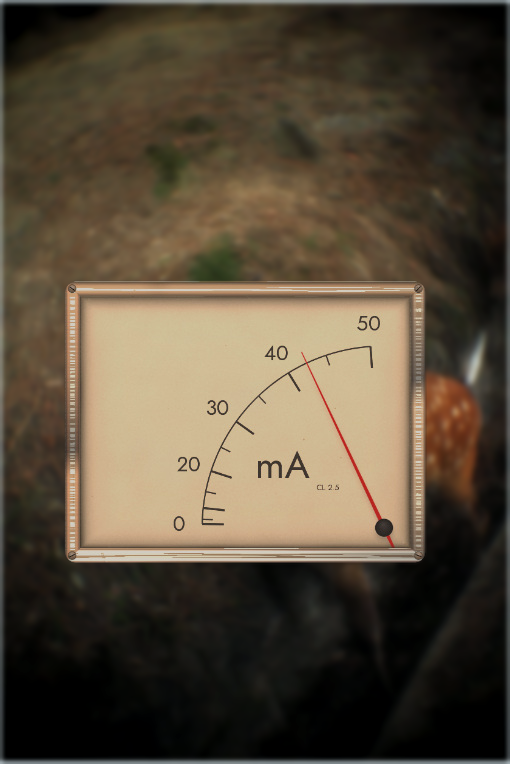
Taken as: 42.5 mA
